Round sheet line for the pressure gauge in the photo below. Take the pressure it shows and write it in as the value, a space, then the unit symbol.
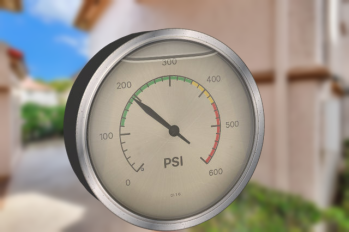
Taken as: 190 psi
